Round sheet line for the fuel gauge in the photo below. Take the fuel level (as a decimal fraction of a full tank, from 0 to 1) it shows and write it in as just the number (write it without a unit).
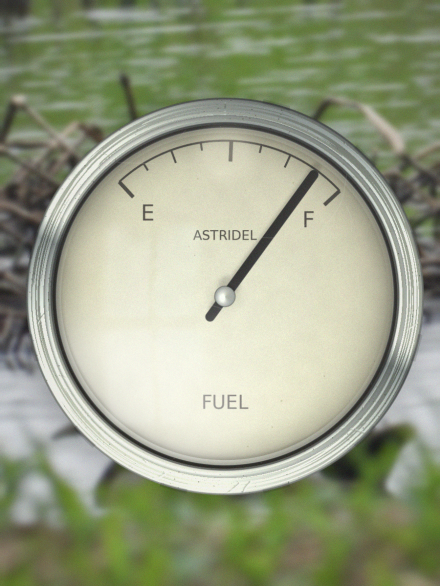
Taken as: 0.875
